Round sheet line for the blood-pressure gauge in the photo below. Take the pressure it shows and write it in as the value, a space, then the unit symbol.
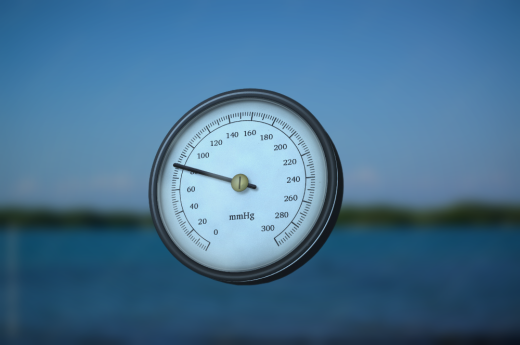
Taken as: 80 mmHg
